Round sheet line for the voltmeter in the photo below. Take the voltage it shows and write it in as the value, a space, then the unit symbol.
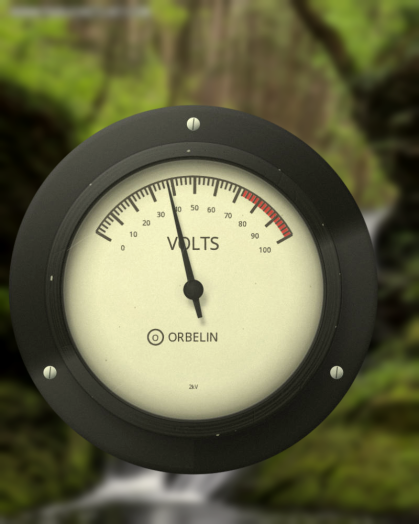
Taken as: 38 V
